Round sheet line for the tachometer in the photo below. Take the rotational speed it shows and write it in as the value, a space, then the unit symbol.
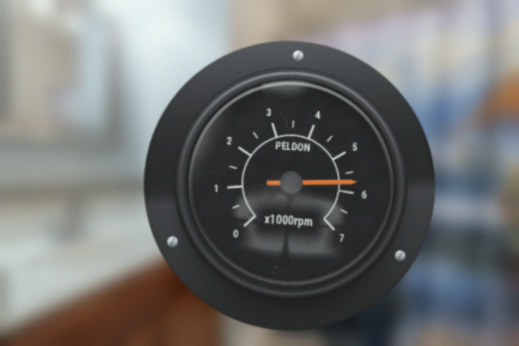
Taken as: 5750 rpm
